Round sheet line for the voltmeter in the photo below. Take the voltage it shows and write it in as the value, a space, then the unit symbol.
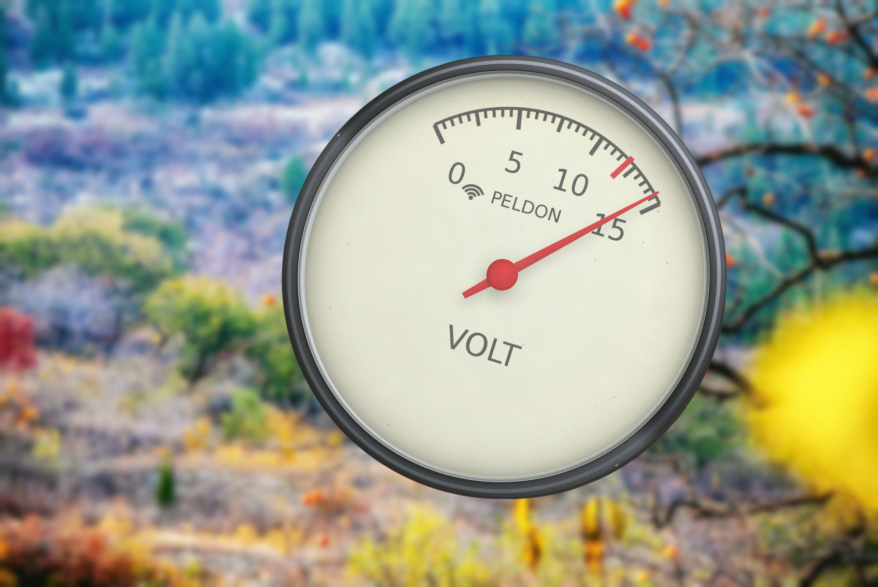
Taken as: 14.5 V
